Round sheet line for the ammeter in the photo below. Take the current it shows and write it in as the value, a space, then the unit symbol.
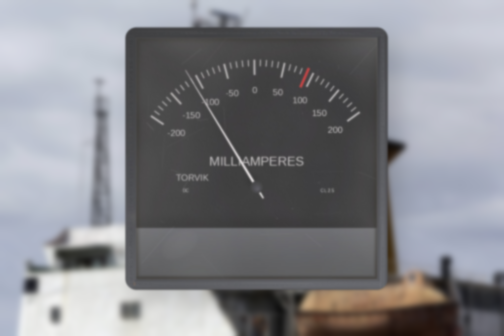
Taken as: -110 mA
